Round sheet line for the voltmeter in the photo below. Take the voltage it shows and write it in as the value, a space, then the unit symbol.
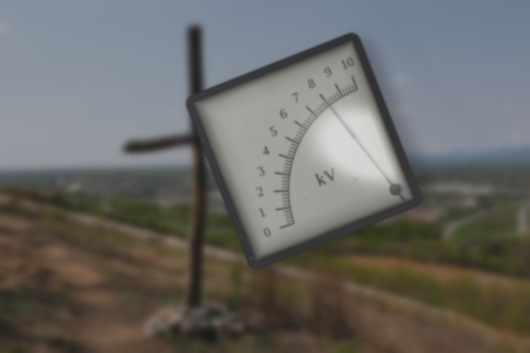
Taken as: 8 kV
